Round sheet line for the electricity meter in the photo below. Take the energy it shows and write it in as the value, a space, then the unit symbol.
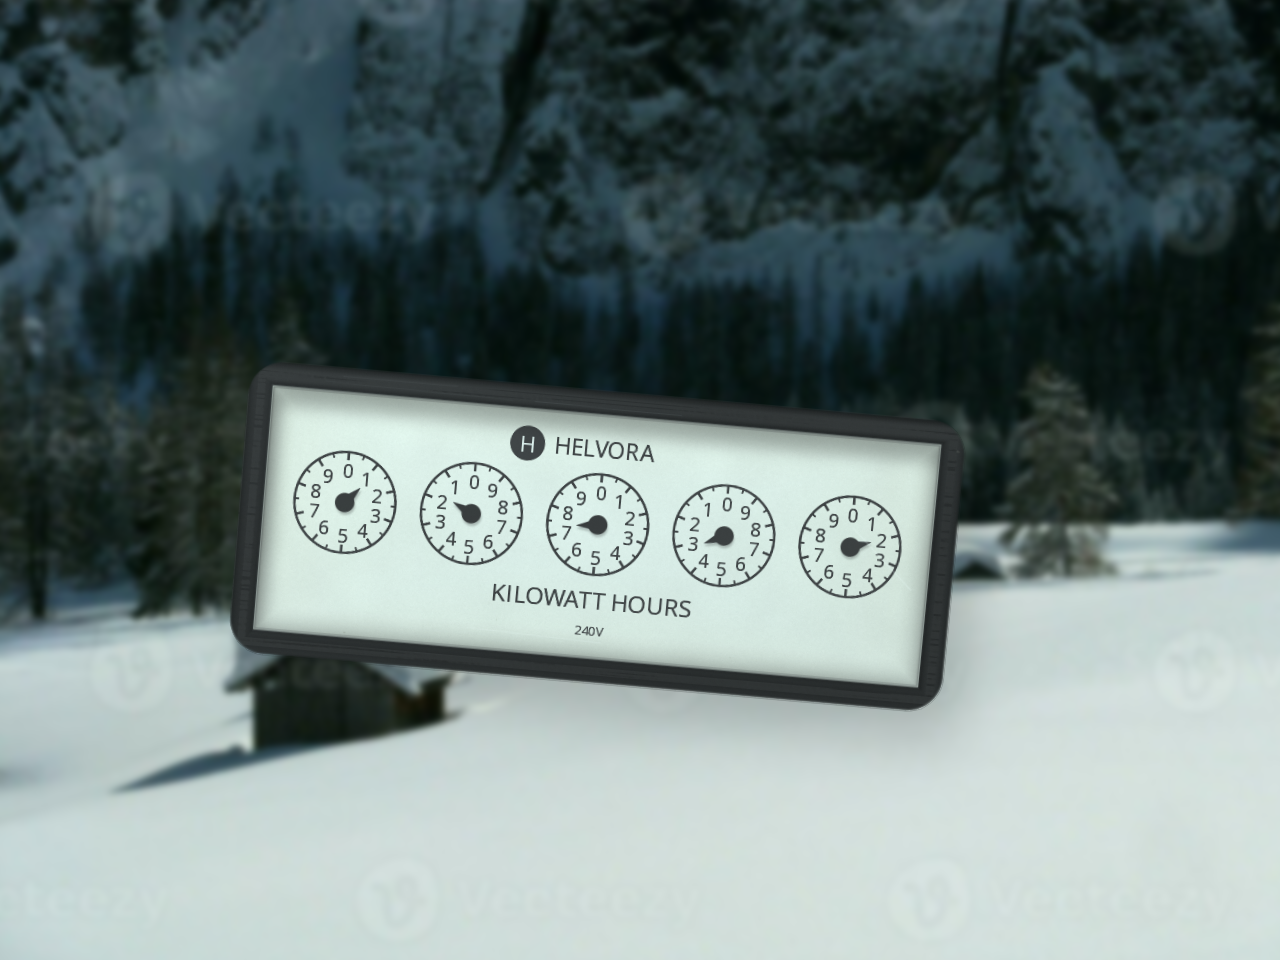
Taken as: 11732 kWh
